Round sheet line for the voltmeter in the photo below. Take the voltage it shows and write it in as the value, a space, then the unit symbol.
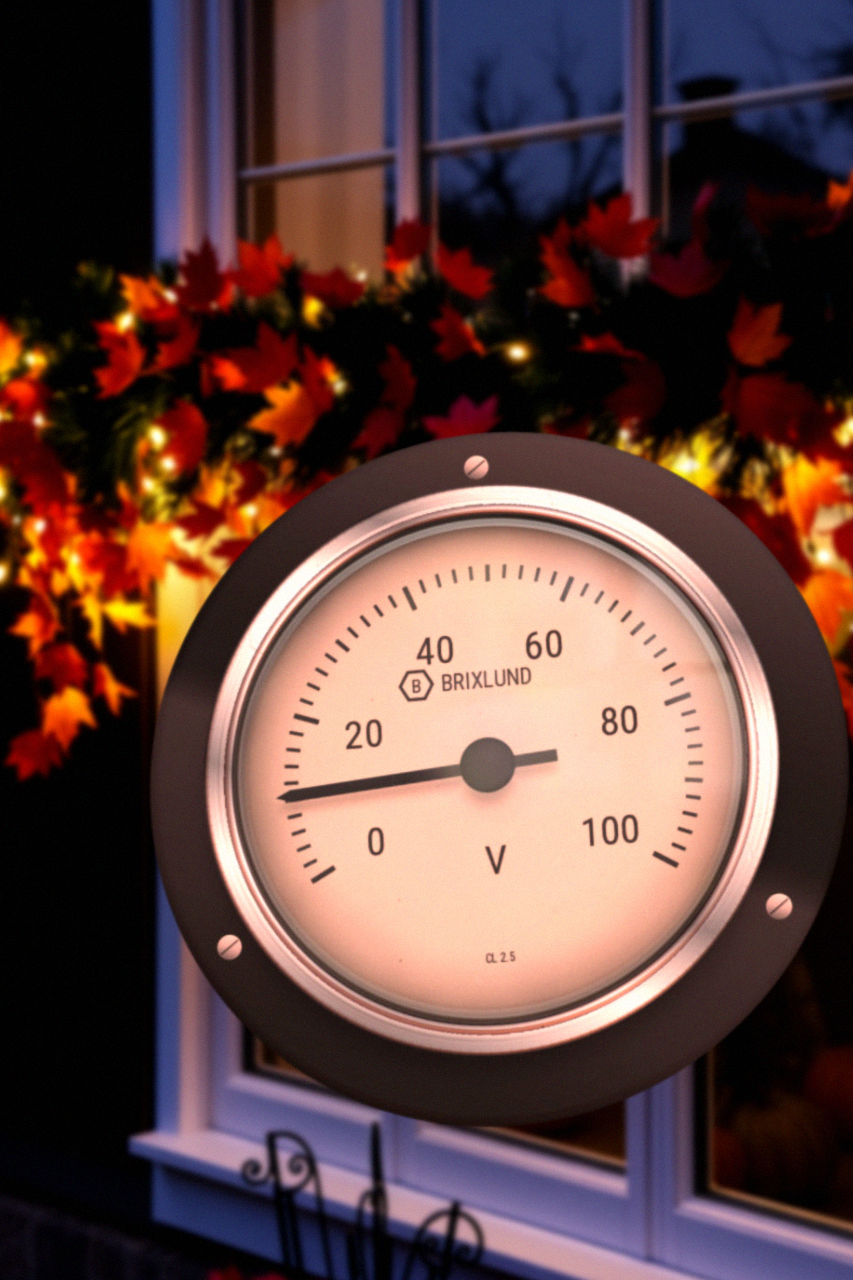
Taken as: 10 V
